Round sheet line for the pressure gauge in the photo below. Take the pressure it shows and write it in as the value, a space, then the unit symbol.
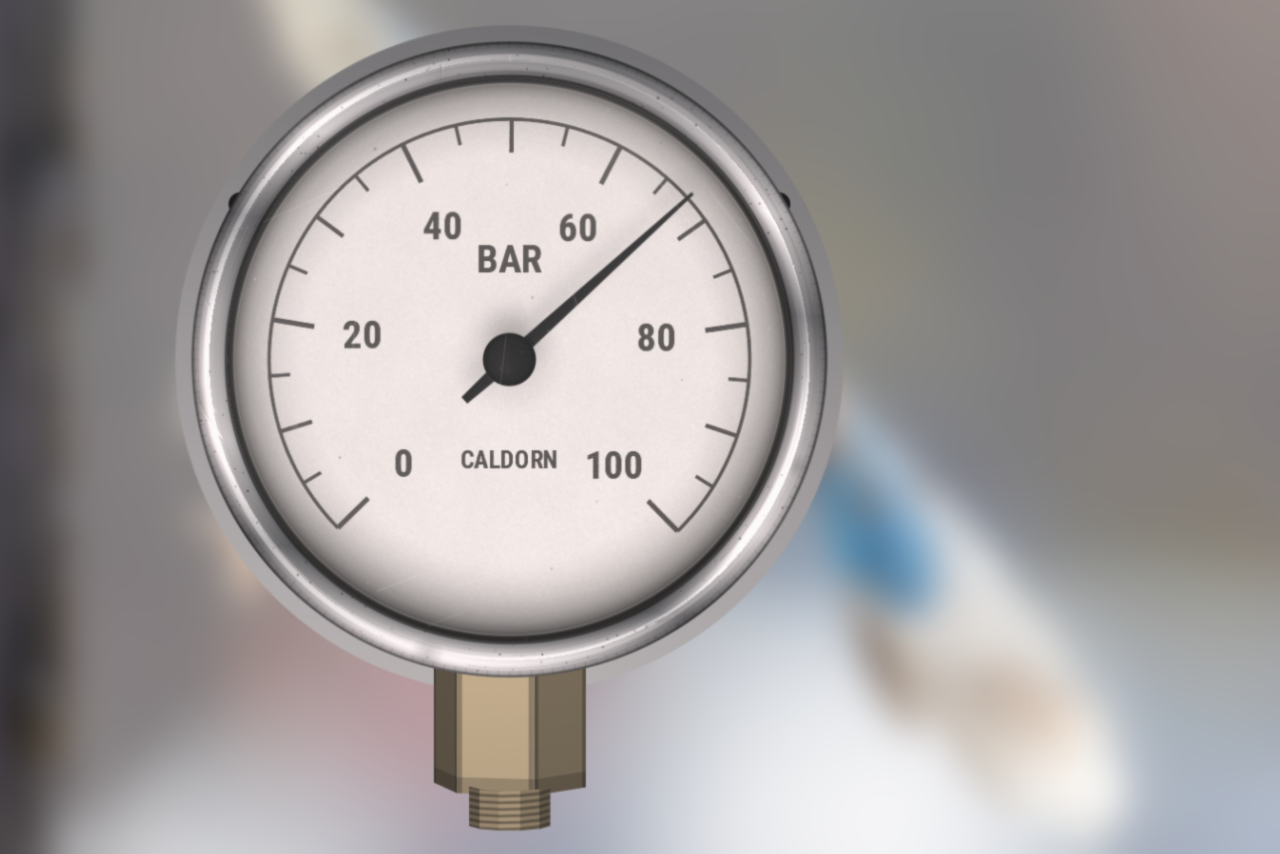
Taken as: 67.5 bar
